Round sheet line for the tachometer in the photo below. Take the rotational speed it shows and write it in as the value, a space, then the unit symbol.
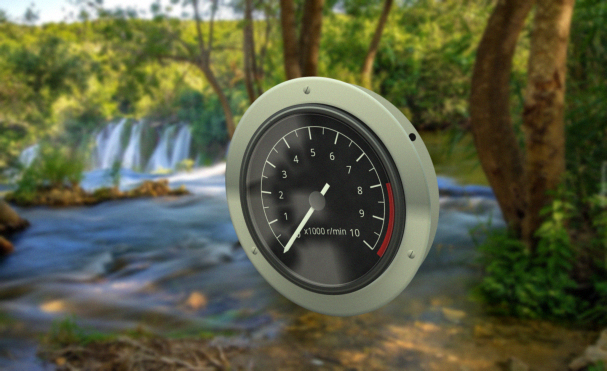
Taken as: 0 rpm
